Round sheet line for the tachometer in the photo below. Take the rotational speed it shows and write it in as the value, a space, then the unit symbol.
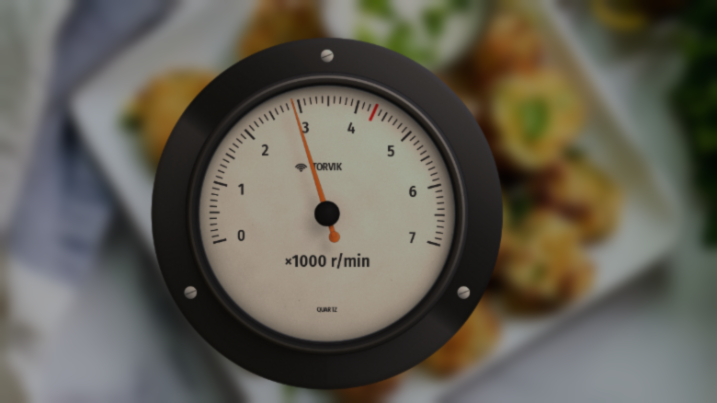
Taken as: 2900 rpm
